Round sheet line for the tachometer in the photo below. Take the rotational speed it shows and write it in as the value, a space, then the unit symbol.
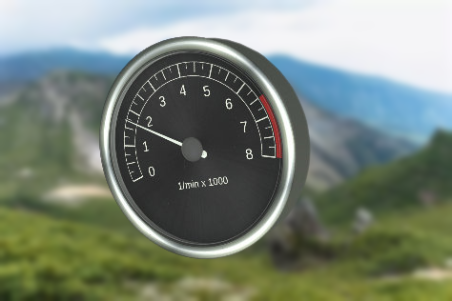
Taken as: 1750 rpm
